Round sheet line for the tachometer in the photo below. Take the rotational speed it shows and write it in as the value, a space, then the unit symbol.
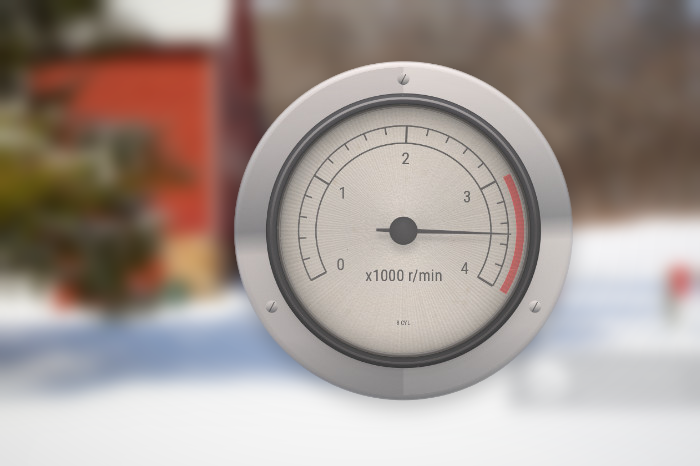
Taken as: 3500 rpm
